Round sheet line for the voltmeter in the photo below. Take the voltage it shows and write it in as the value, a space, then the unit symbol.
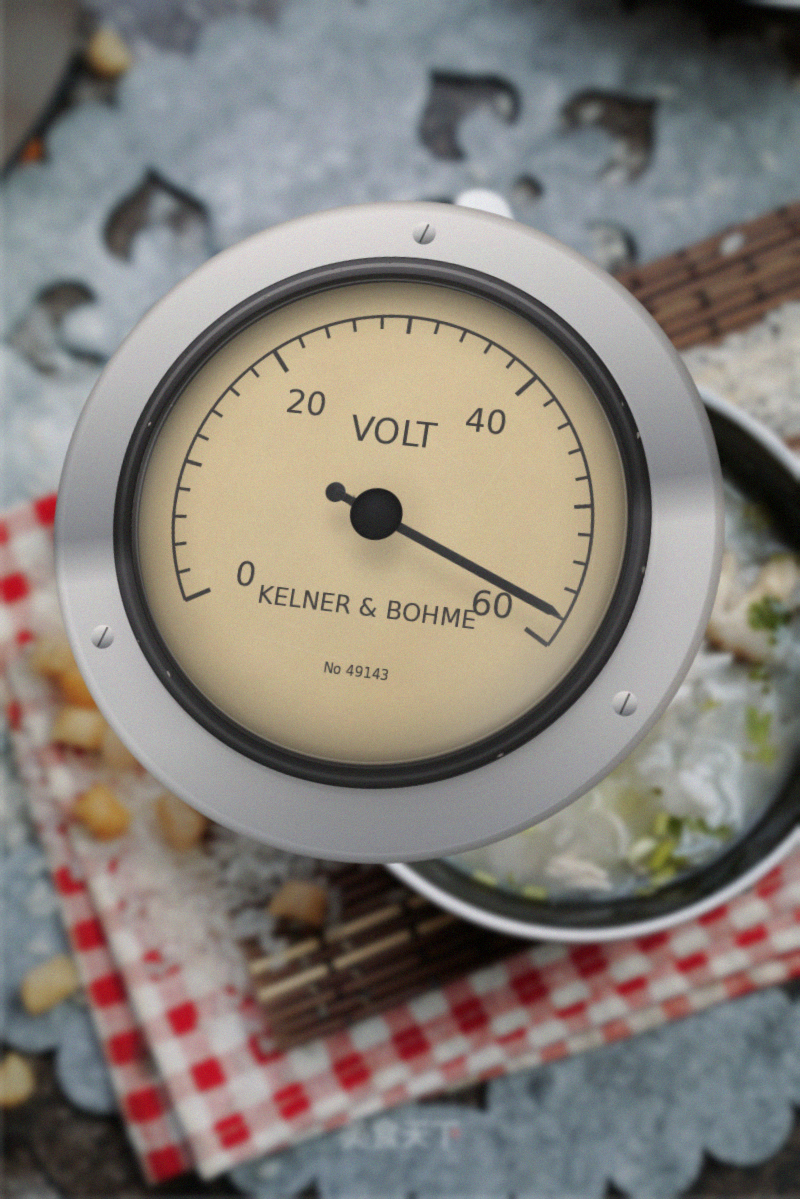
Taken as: 58 V
